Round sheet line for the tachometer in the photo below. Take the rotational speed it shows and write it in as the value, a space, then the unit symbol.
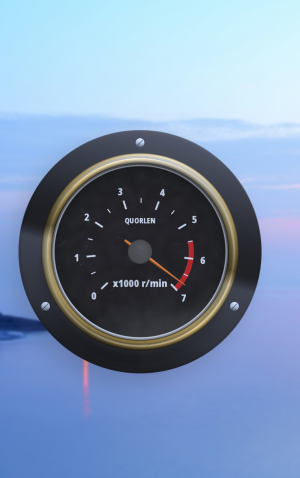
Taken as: 6750 rpm
